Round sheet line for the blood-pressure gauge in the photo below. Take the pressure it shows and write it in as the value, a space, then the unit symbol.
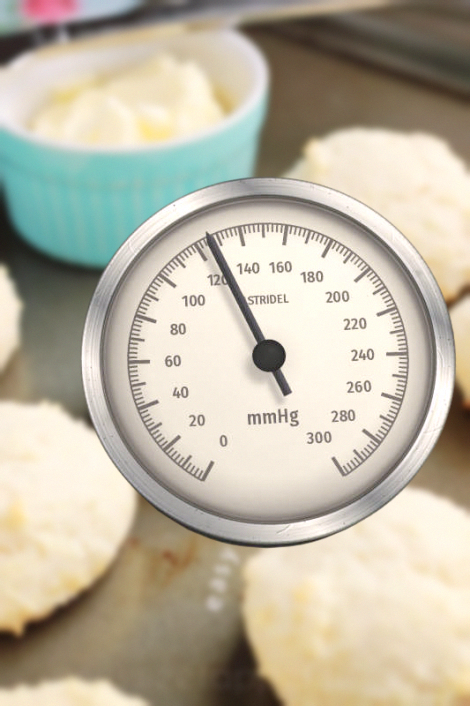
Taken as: 126 mmHg
